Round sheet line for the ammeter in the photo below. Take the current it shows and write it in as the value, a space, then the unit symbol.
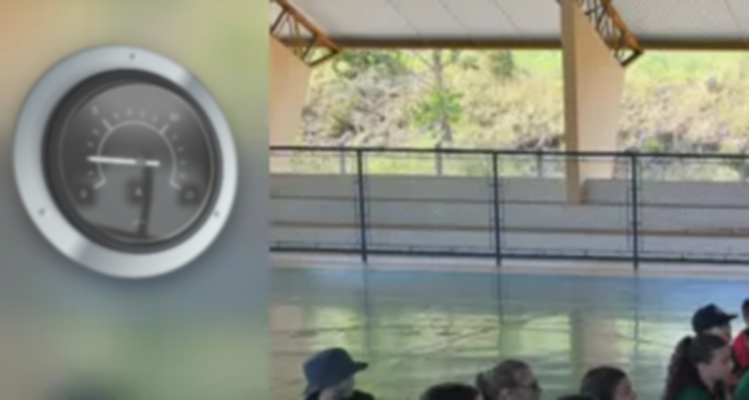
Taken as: 2 A
